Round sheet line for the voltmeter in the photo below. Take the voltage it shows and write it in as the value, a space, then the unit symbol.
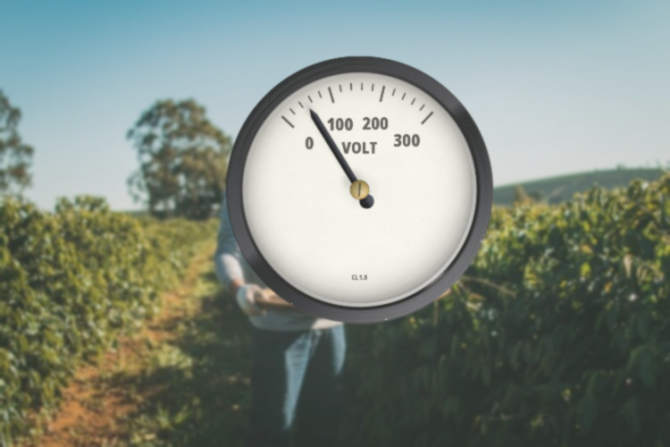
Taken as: 50 V
